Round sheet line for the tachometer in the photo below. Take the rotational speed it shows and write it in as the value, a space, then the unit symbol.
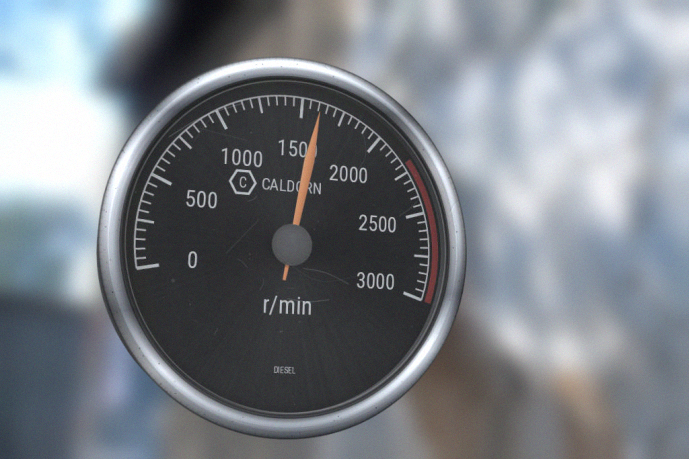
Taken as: 1600 rpm
